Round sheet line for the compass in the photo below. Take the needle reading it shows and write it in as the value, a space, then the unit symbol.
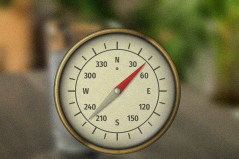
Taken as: 45 °
